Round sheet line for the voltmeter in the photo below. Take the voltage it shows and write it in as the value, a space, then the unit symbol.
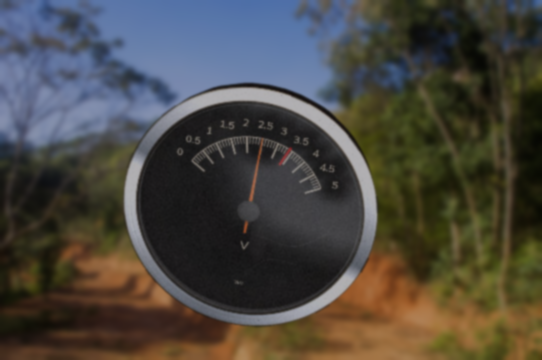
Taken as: 2.5 V
